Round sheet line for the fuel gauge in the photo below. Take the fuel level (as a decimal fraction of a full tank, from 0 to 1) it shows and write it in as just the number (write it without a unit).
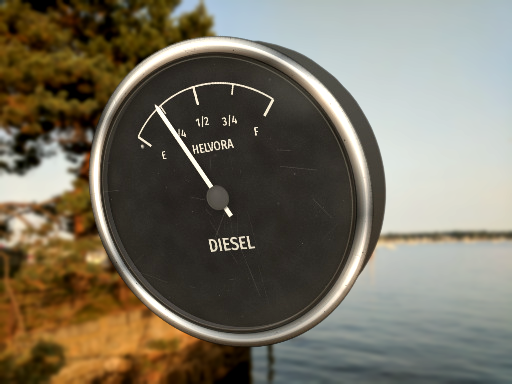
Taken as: 0.25
